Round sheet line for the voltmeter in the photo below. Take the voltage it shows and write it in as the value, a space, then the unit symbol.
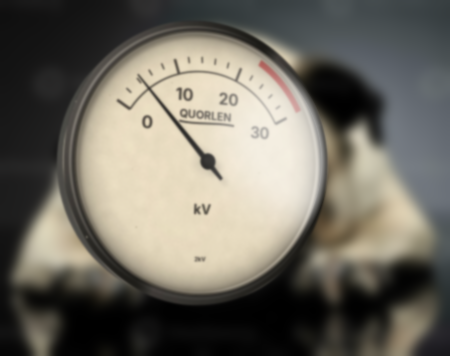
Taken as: 4 kV
